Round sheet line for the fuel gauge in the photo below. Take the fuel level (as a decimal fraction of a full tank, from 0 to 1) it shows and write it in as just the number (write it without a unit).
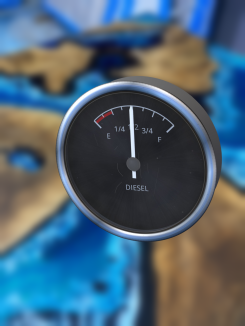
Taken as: 0.5
